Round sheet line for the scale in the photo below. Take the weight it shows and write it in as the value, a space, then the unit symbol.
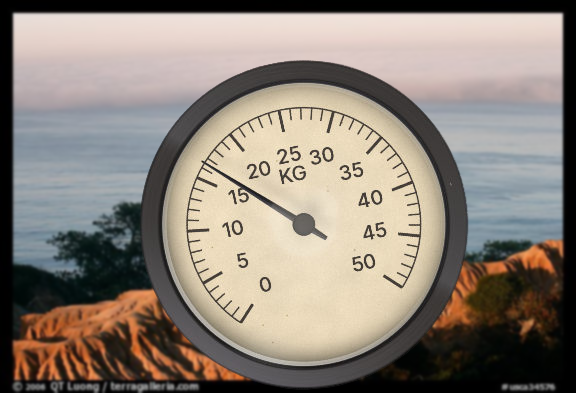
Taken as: 16.5 kg
